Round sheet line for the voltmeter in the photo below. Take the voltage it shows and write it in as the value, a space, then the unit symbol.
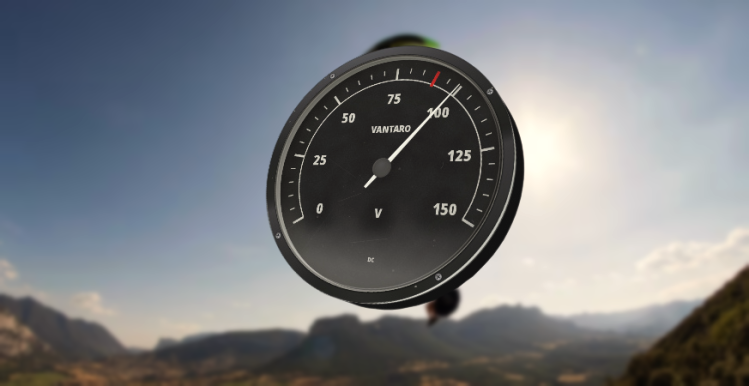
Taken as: 100 V
